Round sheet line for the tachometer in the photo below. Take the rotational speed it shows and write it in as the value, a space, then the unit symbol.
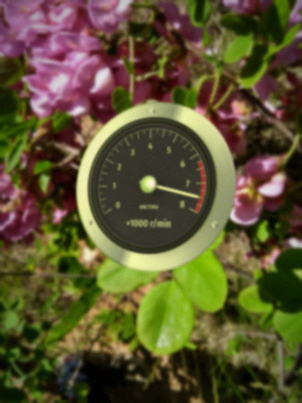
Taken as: 7500 rpm
